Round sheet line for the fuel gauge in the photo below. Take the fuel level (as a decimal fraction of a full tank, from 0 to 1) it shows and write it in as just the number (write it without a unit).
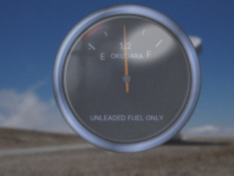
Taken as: 0.5
